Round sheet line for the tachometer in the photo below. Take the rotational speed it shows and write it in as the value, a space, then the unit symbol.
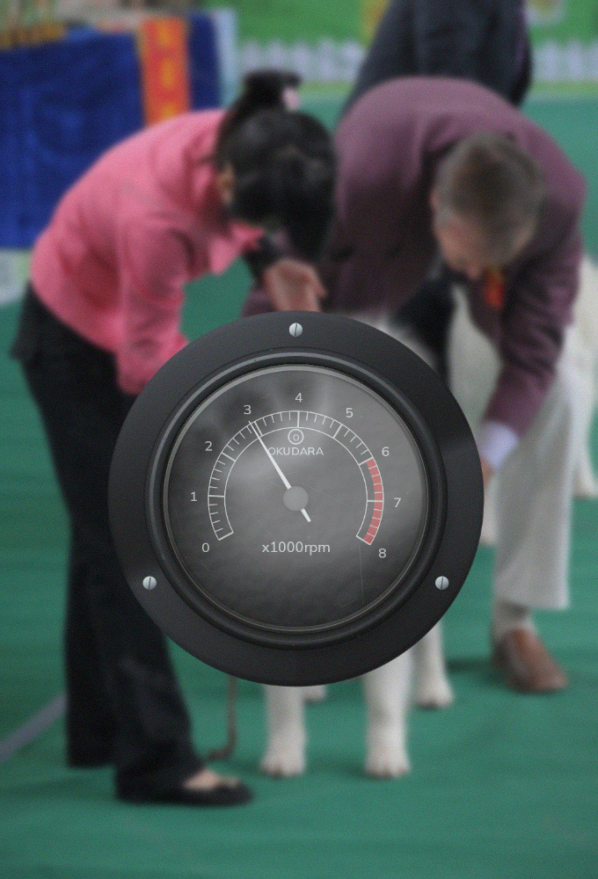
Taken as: 2900 rpm
